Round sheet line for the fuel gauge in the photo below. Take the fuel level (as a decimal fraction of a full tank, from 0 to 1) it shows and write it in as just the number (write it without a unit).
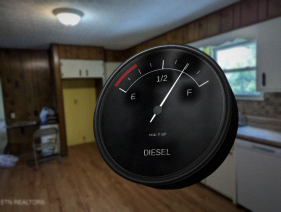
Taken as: 0.75
